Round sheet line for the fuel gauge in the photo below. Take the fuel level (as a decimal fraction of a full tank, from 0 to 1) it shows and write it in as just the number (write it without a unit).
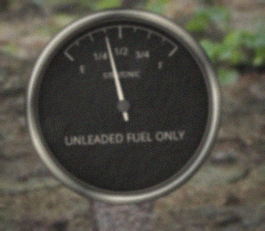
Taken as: 0.375
